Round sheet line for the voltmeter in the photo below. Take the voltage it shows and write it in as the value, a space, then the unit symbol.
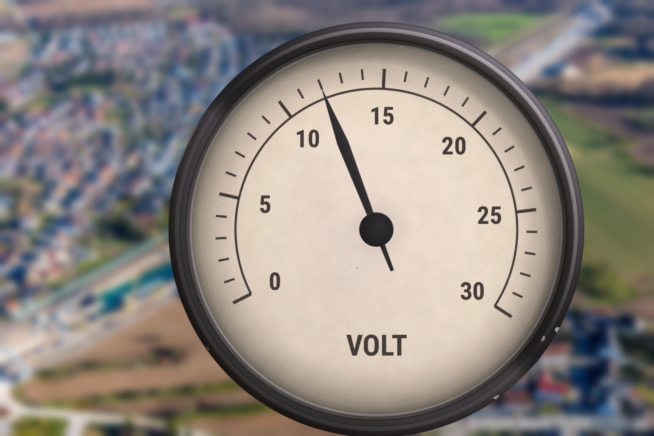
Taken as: 12 V
